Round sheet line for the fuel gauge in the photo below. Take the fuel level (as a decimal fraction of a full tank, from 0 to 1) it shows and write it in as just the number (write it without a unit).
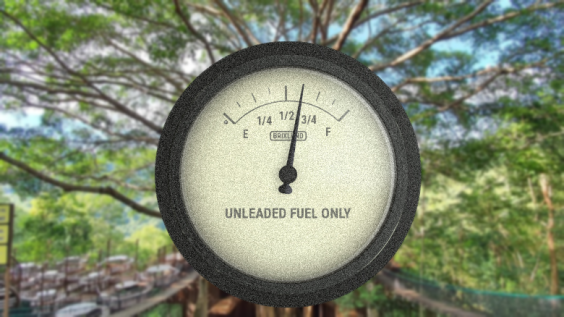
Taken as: 0.625
